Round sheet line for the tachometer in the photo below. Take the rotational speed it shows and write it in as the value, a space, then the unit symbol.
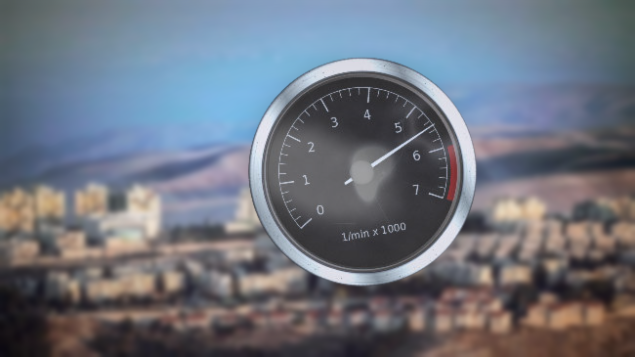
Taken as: 5500 rpm
